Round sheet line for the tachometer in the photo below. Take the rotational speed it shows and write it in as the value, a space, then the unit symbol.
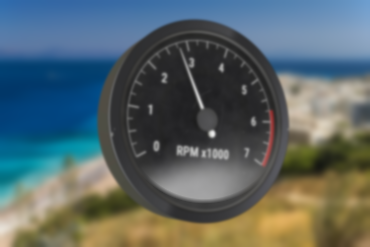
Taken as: 2750 rpm
